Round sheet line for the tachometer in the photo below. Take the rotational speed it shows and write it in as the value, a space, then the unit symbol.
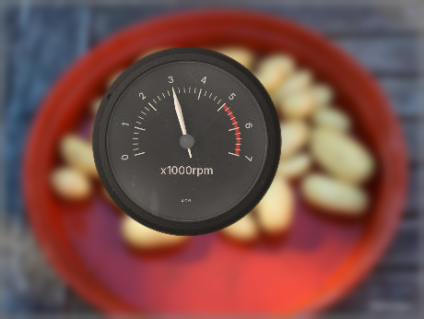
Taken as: 3000 rpm
